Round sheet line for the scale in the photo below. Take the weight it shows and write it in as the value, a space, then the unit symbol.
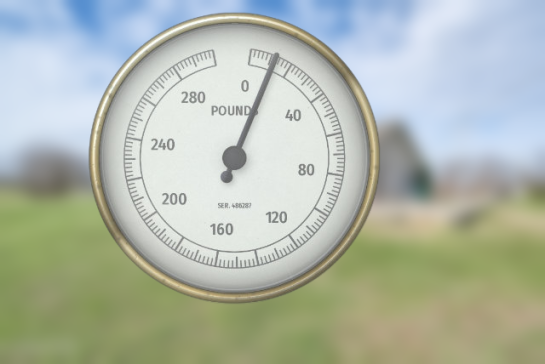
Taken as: 12 lb
